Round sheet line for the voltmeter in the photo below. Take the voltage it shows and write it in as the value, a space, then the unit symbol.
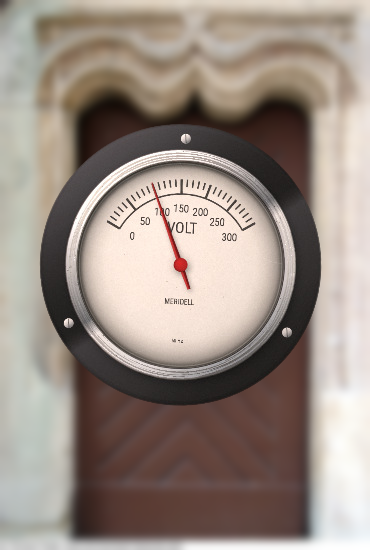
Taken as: 100 V
